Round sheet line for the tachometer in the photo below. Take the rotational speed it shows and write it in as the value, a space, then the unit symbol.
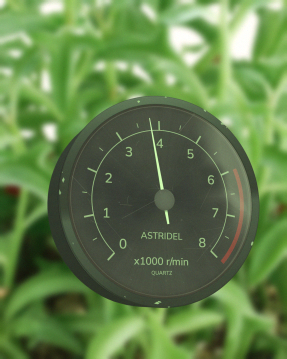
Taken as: 3750 rpm
